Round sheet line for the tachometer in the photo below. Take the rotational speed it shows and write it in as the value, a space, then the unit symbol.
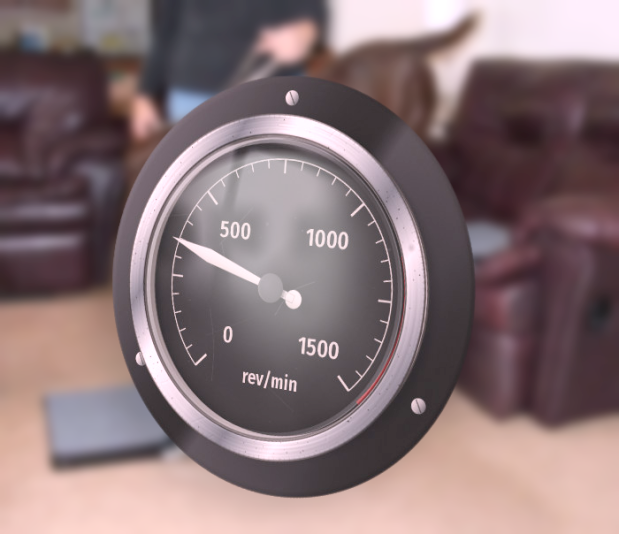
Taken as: 350 rpm
